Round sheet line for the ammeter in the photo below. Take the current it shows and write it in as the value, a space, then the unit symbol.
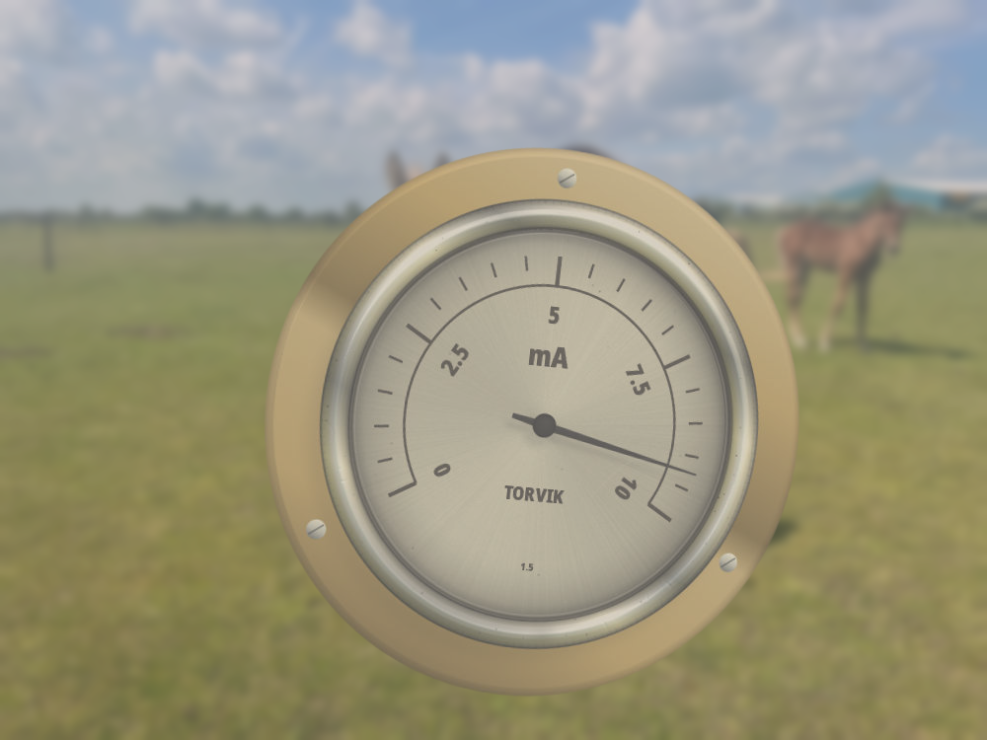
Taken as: 9.25 mA
